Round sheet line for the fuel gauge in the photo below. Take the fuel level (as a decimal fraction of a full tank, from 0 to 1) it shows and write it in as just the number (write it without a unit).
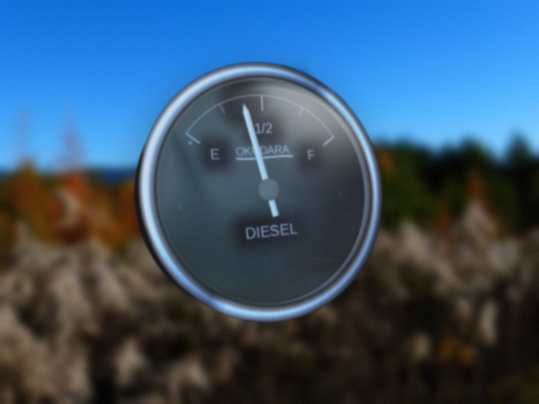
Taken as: 0.375
